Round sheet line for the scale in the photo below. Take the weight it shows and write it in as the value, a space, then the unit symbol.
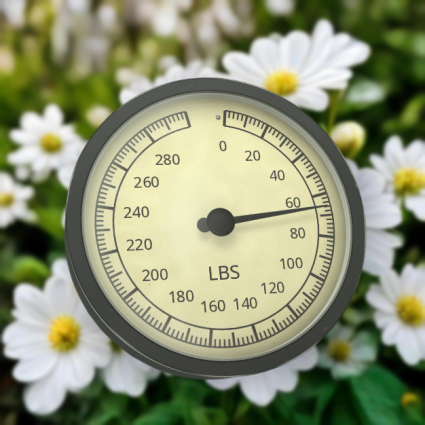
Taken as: 66 lb
